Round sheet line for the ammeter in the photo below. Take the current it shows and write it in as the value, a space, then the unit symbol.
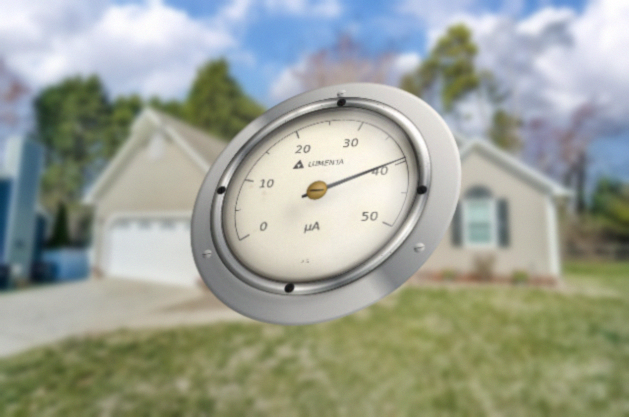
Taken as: 40 µA
